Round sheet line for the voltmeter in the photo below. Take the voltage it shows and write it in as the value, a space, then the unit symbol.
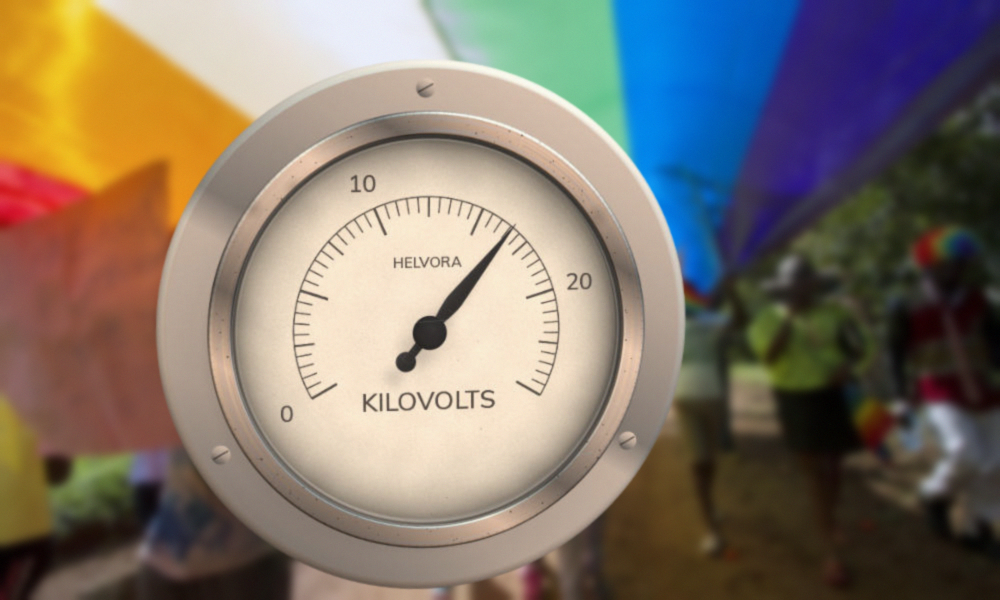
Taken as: 16.5 kV
